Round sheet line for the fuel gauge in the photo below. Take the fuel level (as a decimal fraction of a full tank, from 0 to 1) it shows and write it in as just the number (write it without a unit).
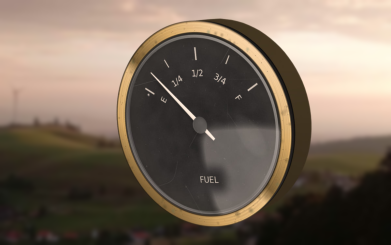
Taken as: 0.125
